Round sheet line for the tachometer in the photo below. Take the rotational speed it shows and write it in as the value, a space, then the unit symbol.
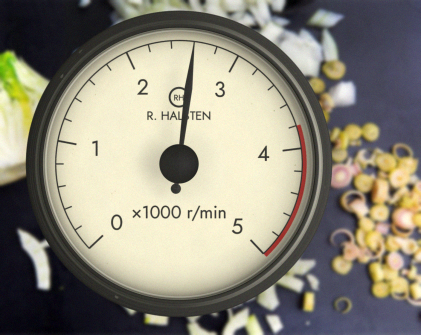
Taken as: 2600 rpm
